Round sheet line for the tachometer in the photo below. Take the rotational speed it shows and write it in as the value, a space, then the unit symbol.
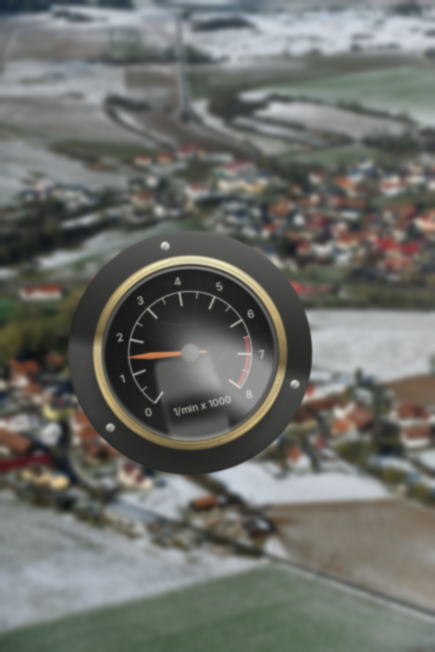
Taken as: 1500 rpm
